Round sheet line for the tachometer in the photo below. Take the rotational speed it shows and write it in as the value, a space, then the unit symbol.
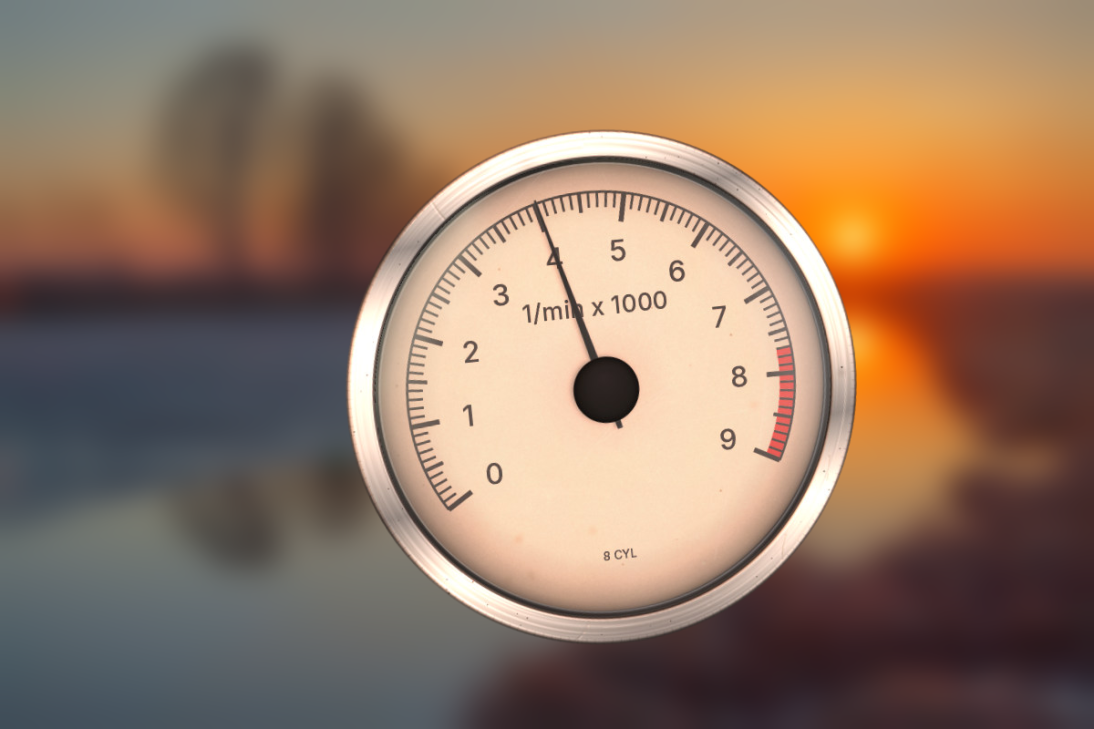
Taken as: 4000 rpm
